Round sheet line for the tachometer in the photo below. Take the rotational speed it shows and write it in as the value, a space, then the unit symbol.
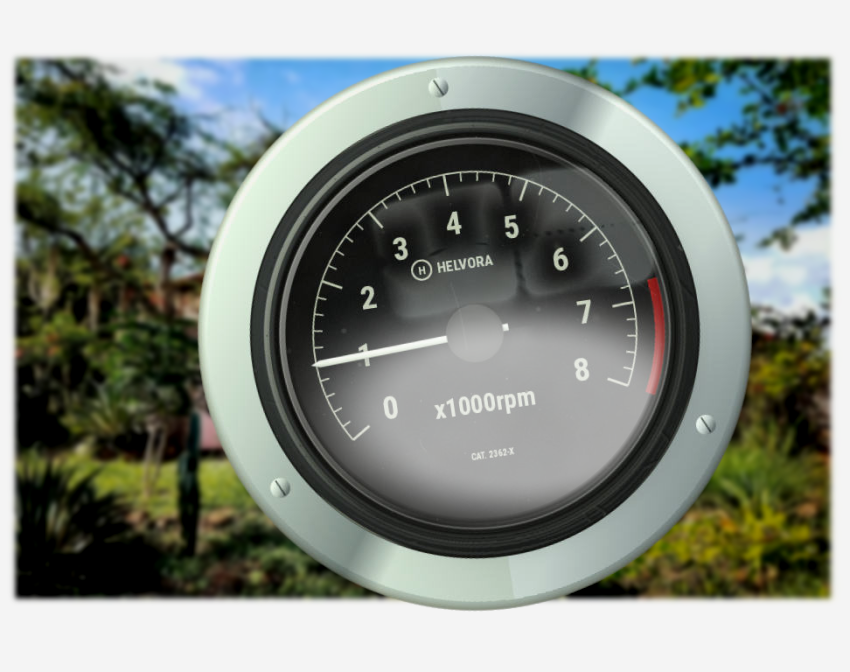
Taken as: 1000 rpm
